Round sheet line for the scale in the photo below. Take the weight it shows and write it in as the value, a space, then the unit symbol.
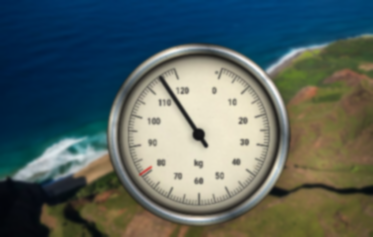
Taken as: 115 kg
